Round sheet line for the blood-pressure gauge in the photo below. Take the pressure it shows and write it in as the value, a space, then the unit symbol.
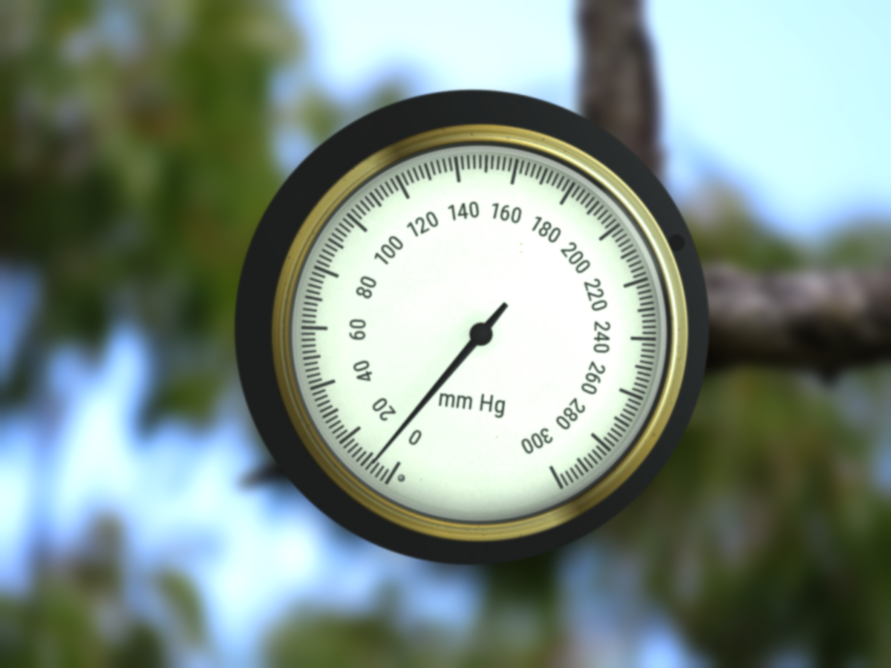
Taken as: 8 mmHg
